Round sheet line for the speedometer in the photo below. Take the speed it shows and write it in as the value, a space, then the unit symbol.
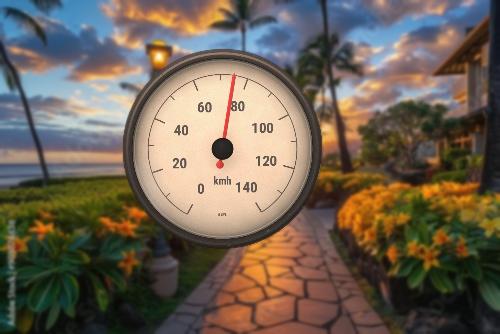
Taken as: 75 km/h
